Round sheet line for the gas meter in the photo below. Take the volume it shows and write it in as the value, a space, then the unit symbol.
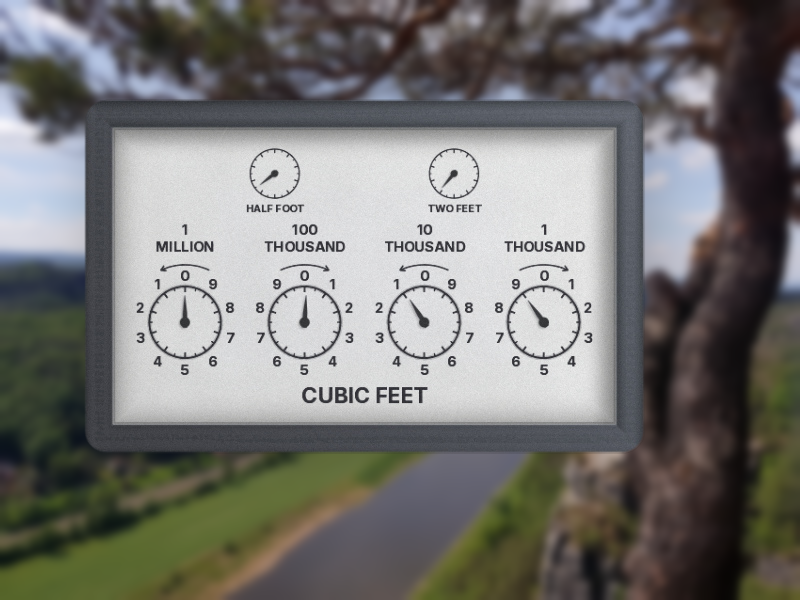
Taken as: 900 ft³
